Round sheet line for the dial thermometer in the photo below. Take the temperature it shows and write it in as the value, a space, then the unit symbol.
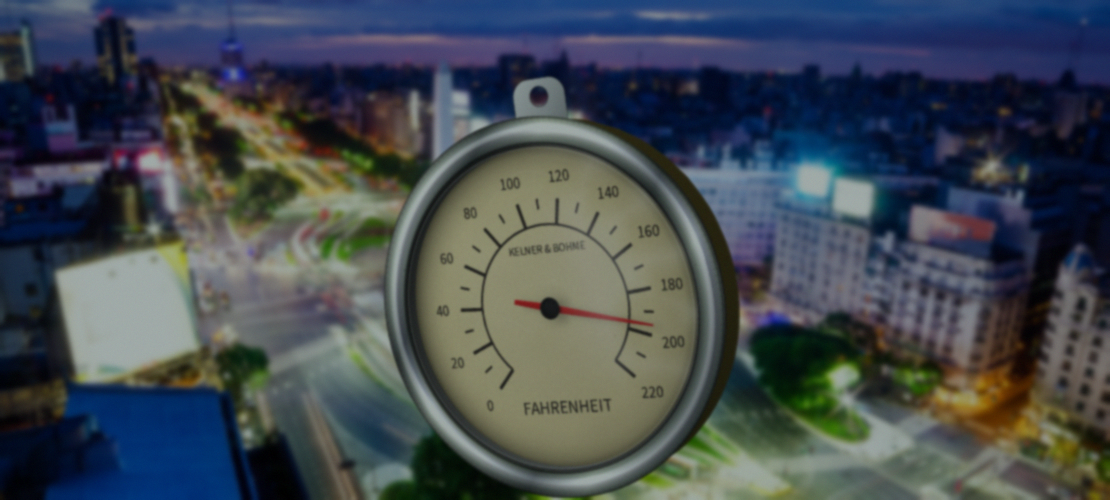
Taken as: 195 °F
